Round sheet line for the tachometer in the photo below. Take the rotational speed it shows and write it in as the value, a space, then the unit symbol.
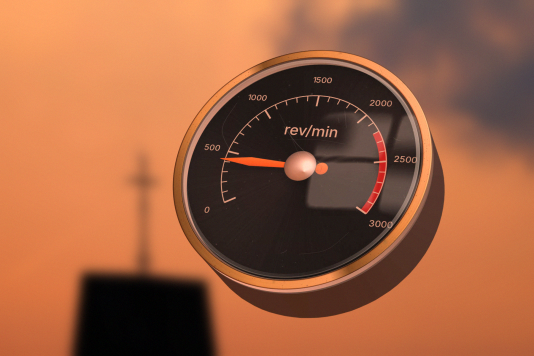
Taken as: 400 rpm
